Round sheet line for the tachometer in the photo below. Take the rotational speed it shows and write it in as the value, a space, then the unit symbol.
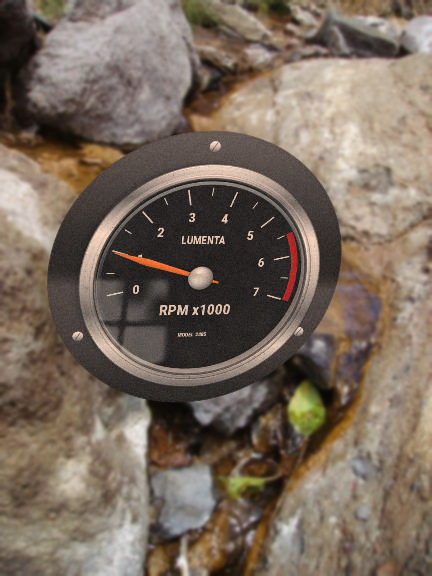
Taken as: 1000 rpm
